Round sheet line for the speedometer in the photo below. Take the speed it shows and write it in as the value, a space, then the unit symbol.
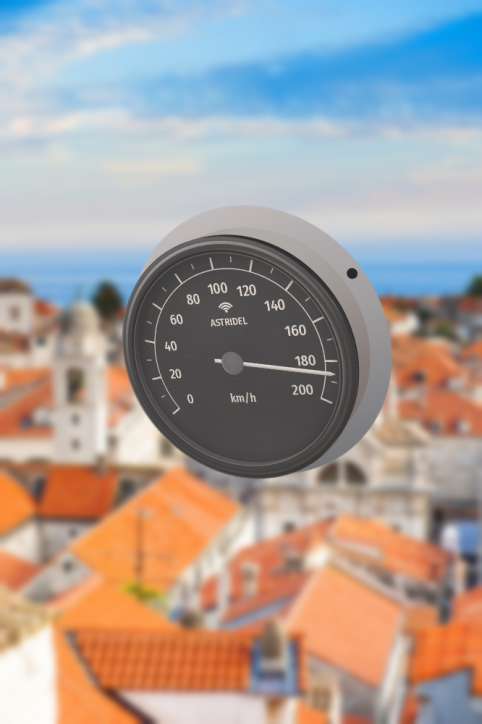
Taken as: 185 km/h
